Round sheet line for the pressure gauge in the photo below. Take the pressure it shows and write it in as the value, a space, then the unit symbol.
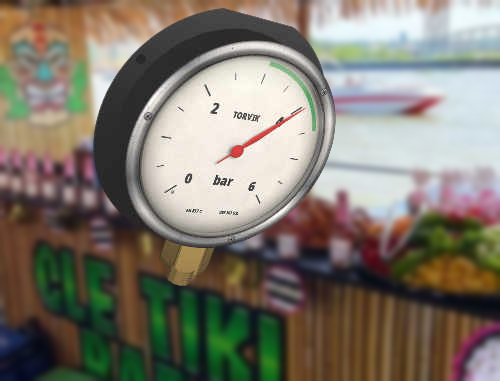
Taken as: 4 bar
